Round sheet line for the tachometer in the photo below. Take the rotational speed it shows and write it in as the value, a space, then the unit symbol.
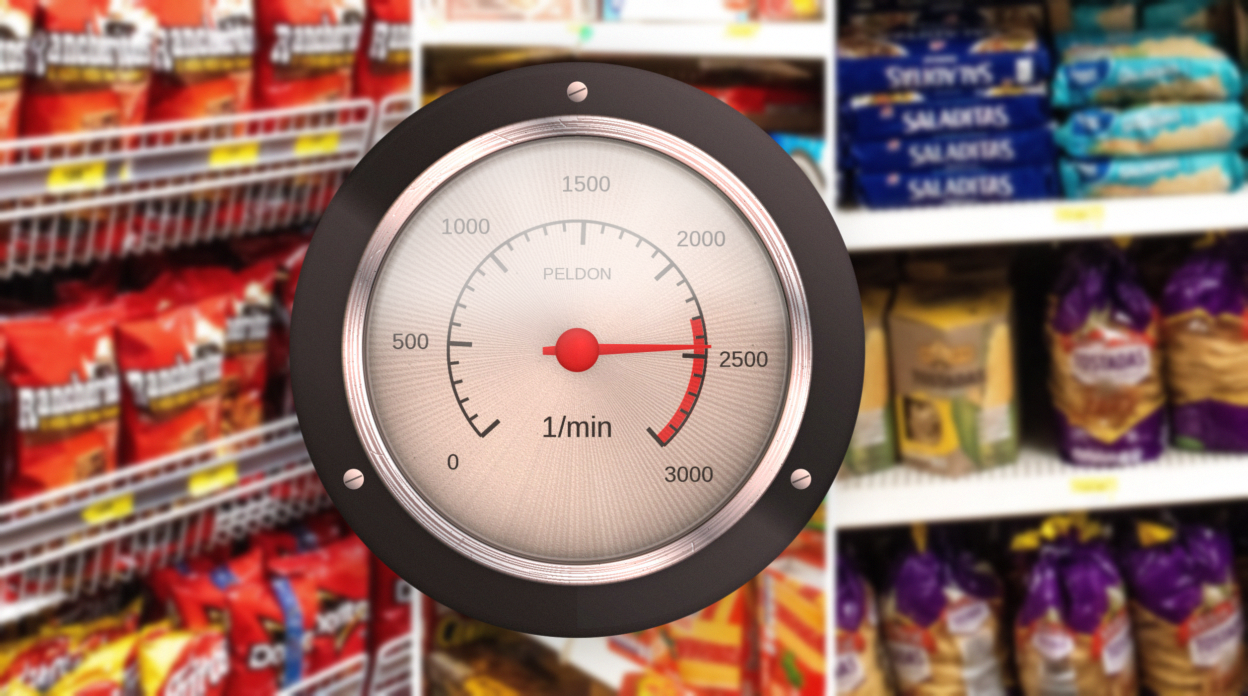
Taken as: 2450 rpm
